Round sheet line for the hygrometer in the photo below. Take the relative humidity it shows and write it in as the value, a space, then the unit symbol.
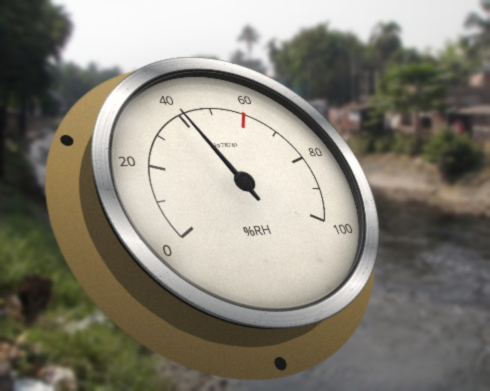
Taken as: 40 %
